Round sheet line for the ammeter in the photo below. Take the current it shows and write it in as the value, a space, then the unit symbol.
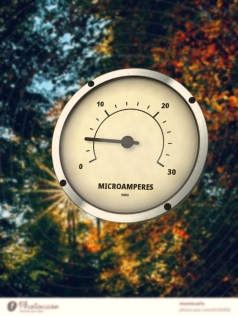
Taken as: 4 µA
